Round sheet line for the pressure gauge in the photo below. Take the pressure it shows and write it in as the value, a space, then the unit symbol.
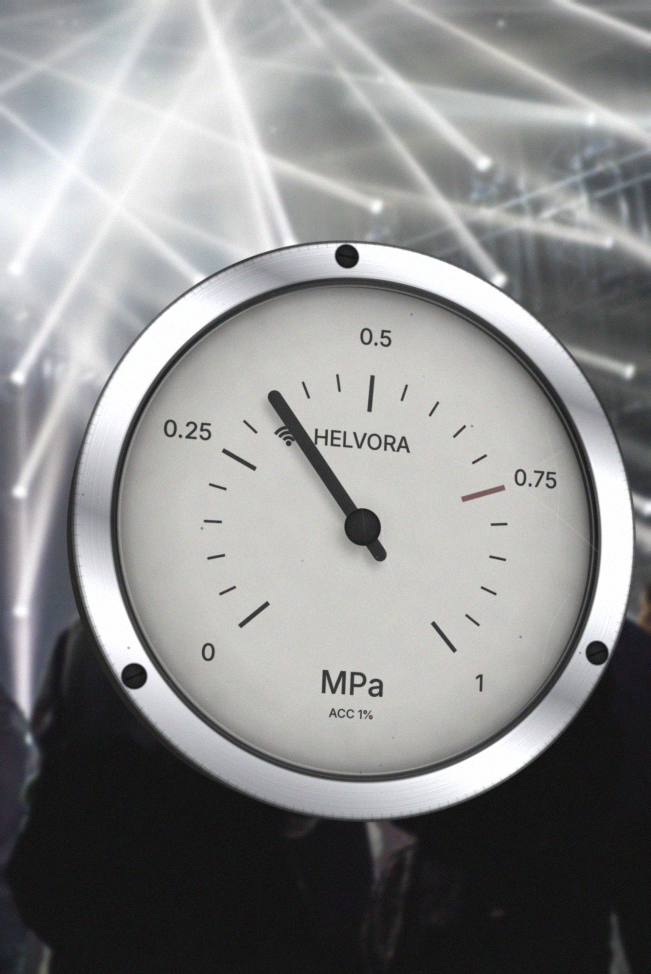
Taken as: 0.35 MPa
